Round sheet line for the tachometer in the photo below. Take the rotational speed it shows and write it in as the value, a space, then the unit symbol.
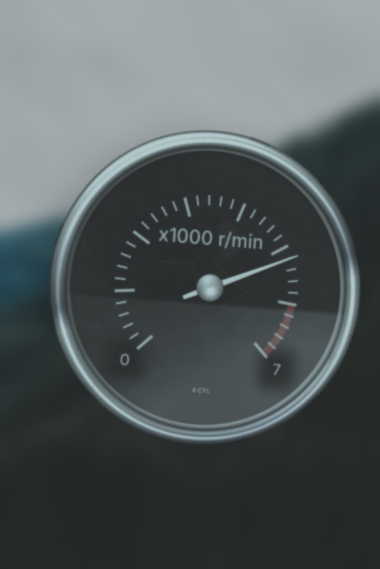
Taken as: 5200 rpm
